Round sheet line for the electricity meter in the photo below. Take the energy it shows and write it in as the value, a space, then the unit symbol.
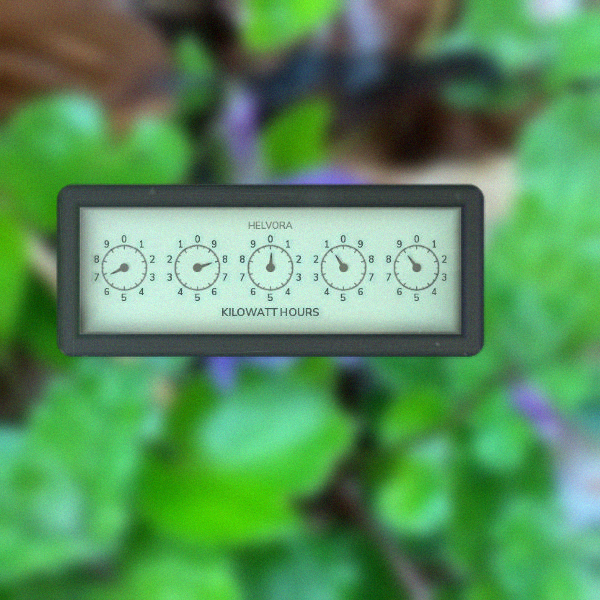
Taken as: 68009 kWh
